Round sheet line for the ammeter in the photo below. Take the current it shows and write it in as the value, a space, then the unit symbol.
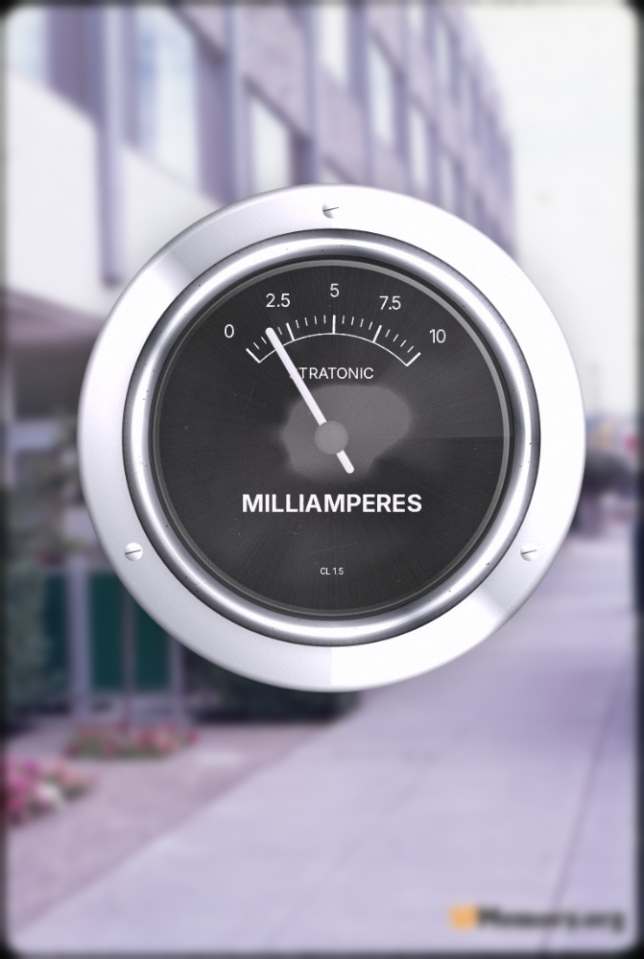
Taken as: 1.5 mA
